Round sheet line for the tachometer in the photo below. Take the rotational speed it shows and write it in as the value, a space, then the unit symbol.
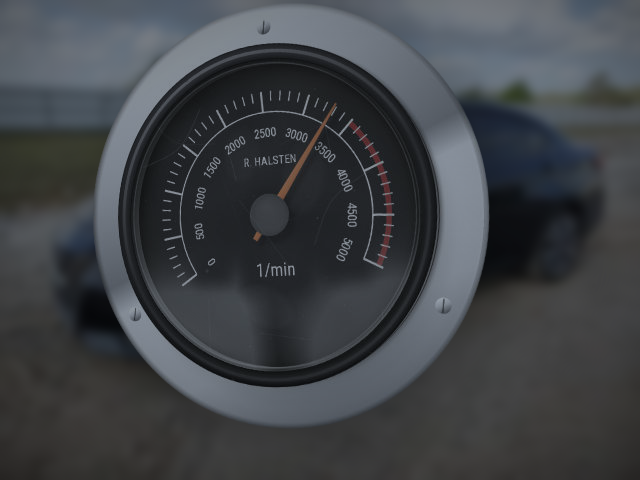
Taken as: 3300 rpm
